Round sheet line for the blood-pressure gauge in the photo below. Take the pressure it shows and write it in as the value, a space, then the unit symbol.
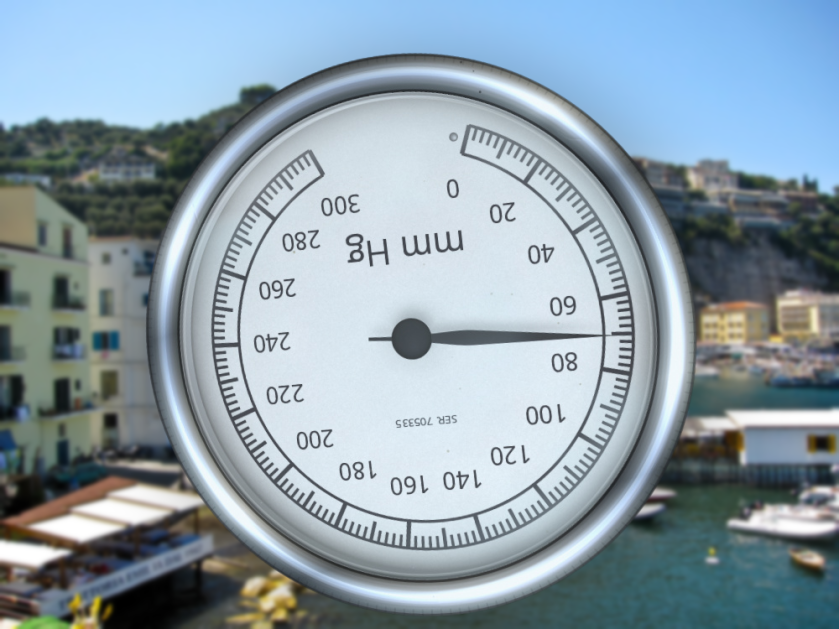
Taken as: 70 mmHg
